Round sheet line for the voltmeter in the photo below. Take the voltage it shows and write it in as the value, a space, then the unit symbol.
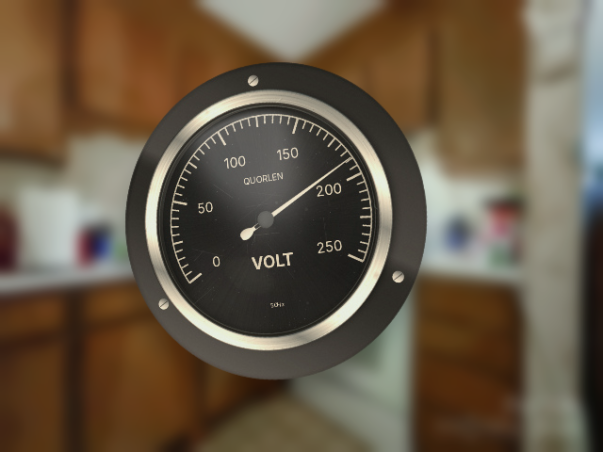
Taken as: 190 V
